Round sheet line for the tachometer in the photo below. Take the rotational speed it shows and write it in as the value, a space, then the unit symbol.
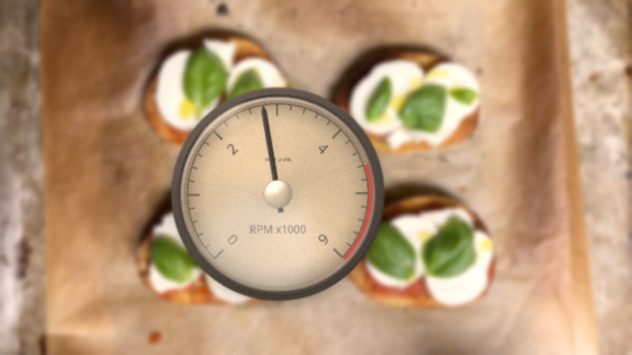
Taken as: 2800 rpm
